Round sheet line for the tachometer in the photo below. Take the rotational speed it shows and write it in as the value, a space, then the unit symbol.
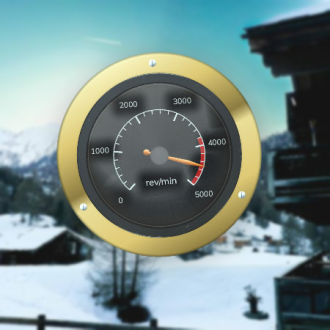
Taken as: 4500 rpm
